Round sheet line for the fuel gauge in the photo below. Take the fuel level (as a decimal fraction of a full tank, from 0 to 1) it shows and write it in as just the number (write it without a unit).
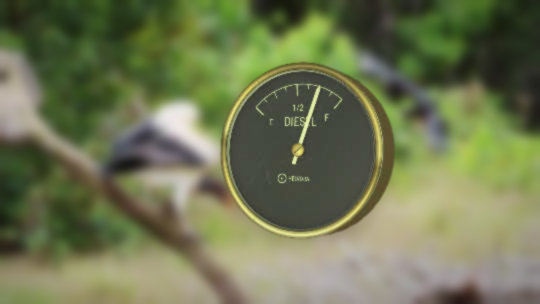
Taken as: 0.75
